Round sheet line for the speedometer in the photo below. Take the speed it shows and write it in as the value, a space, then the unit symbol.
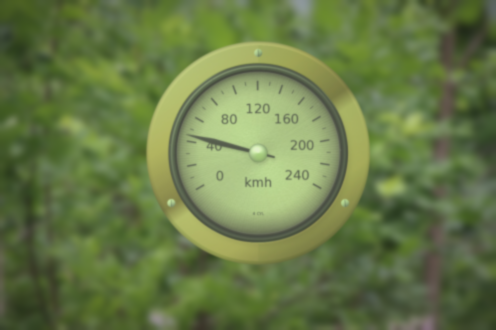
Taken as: 45 km/h
